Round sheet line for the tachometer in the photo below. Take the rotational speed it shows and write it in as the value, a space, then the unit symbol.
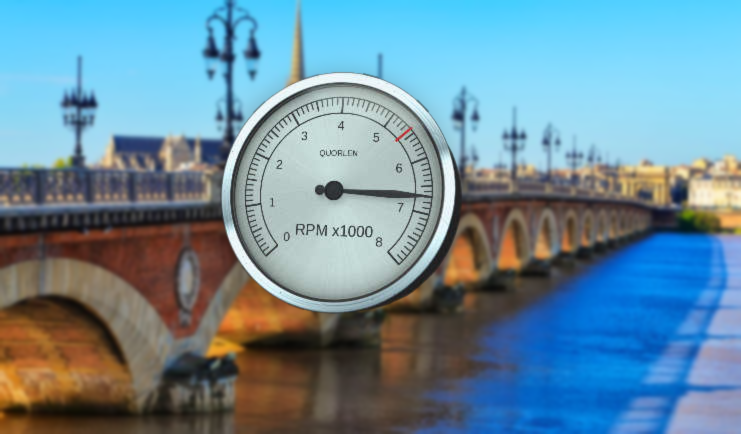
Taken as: 6700 rpm
